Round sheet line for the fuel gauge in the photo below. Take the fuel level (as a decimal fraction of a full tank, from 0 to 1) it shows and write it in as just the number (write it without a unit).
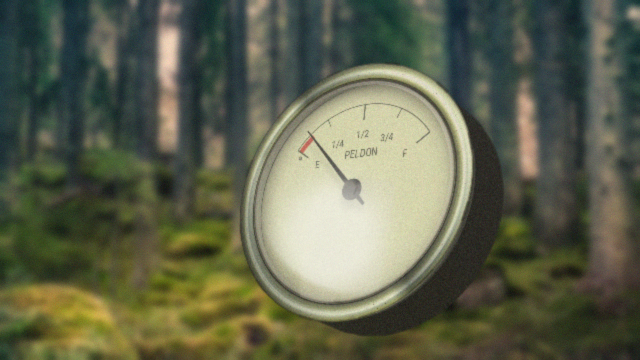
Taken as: 0.125
